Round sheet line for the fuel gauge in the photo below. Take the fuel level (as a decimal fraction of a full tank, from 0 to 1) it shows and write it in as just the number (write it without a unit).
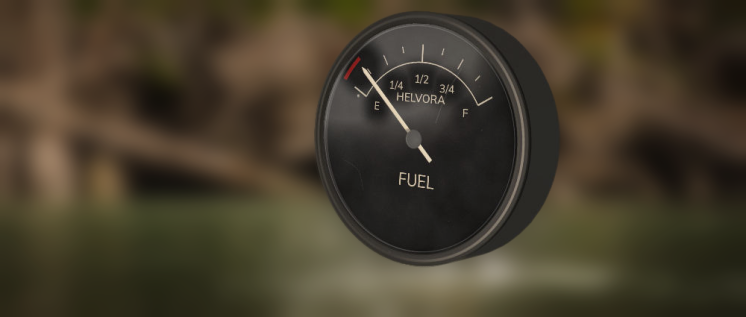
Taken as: 0.125
